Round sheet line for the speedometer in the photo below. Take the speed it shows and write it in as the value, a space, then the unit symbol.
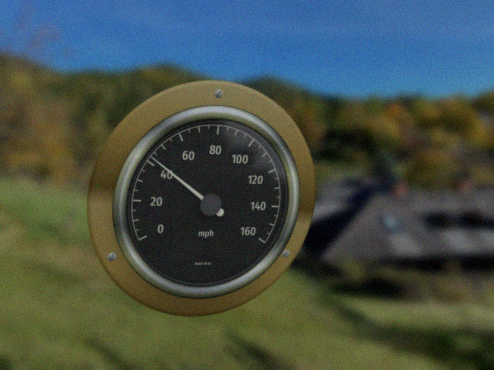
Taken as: 42.5 mph
